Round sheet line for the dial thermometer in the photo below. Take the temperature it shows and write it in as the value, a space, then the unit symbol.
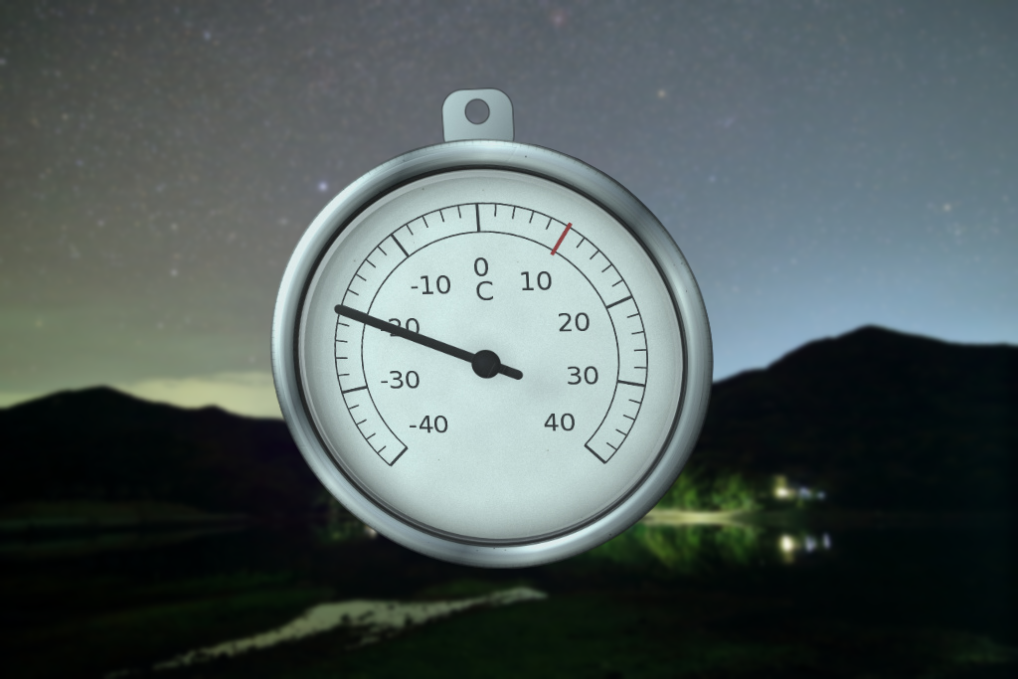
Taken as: -20 °C
